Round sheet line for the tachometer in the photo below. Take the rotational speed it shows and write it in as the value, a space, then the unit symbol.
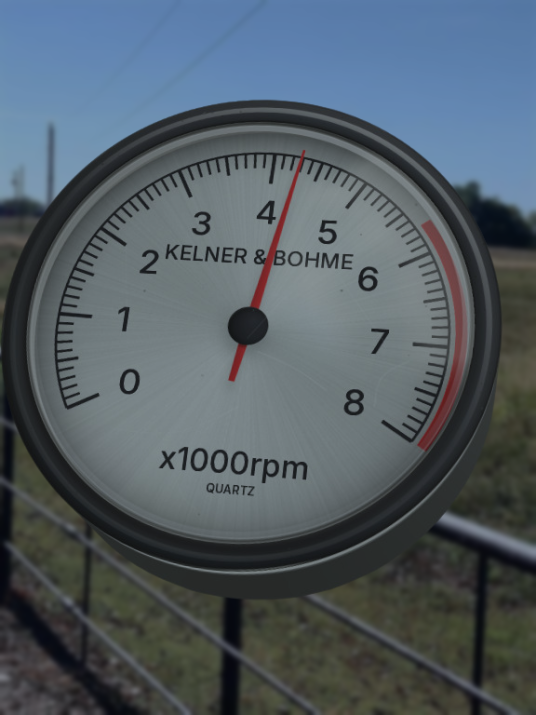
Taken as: 4300 rpm
